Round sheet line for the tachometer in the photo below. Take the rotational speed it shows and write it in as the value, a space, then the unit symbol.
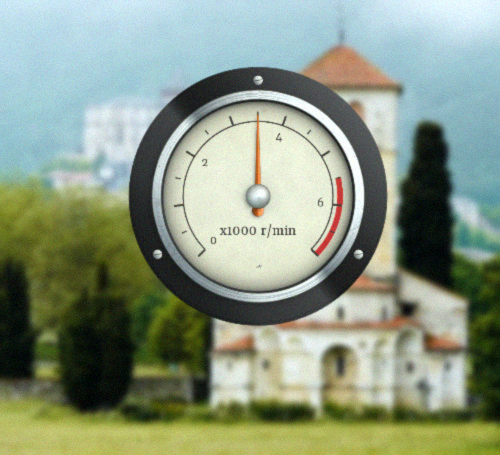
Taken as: 3500 rpm
